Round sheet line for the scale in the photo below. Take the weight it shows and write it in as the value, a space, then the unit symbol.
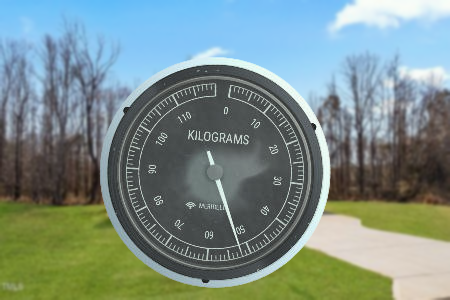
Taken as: 52 kg
